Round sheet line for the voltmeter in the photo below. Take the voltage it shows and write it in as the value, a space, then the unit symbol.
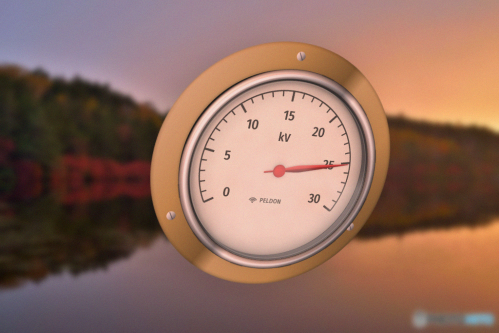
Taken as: 25 kV
